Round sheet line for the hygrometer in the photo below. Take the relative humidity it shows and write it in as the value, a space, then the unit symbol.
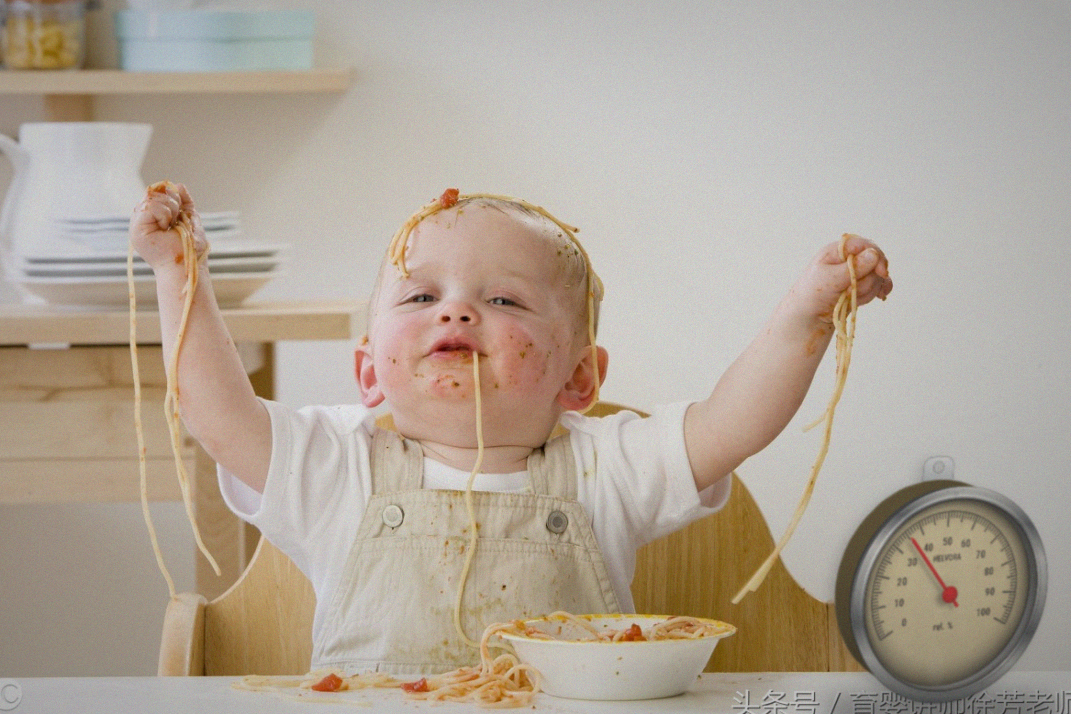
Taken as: 35 %
